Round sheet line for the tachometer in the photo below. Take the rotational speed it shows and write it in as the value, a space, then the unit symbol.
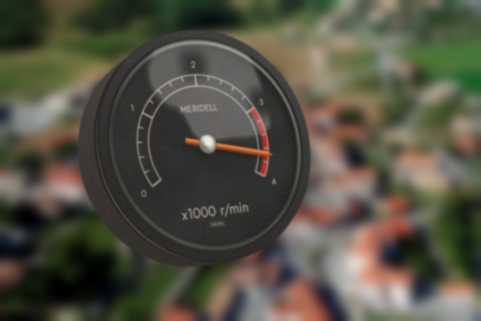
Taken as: 3700 rpm
